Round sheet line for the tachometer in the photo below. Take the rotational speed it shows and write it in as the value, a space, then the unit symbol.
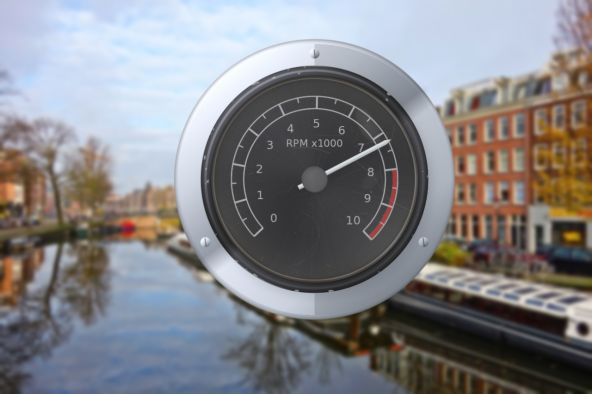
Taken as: 7250 rpm
